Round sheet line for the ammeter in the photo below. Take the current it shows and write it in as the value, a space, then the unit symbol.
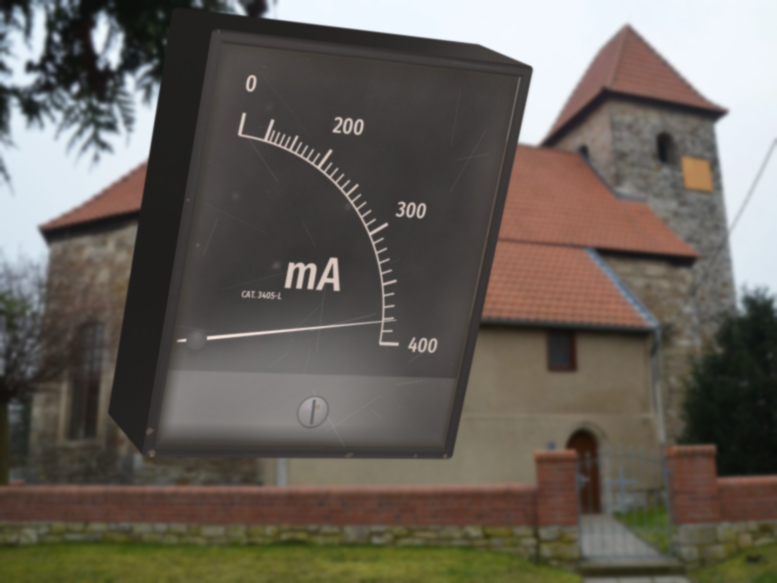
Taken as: 380 mA
